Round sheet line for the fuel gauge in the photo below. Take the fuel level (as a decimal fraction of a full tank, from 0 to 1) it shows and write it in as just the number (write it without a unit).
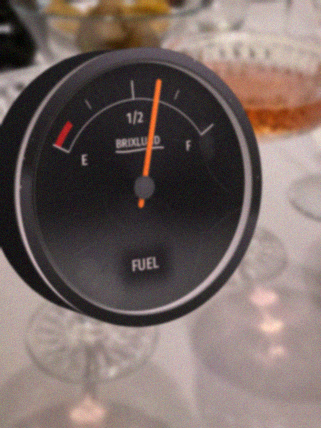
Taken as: 0.625
